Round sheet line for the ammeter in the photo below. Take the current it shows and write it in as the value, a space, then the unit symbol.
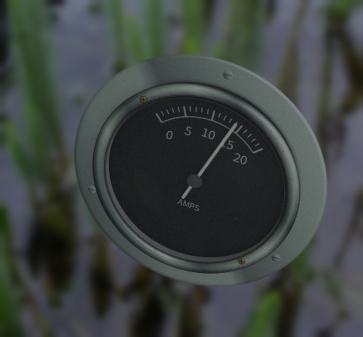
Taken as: 14 A
